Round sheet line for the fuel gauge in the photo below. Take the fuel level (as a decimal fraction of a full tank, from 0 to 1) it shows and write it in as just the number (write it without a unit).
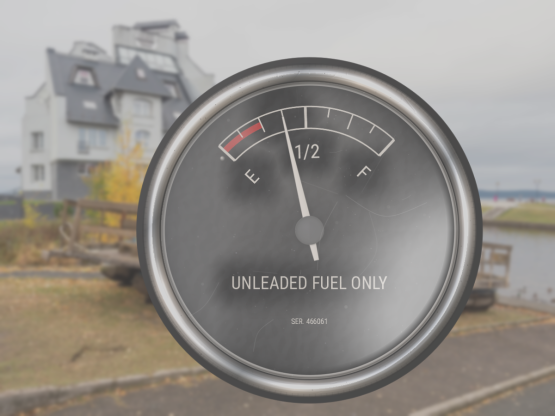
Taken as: 0.375
